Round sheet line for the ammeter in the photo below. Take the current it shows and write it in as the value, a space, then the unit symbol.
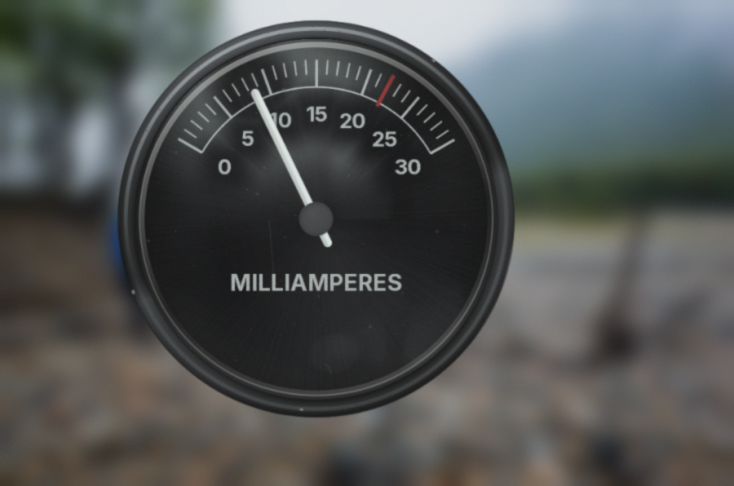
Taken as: 8.5 mA
